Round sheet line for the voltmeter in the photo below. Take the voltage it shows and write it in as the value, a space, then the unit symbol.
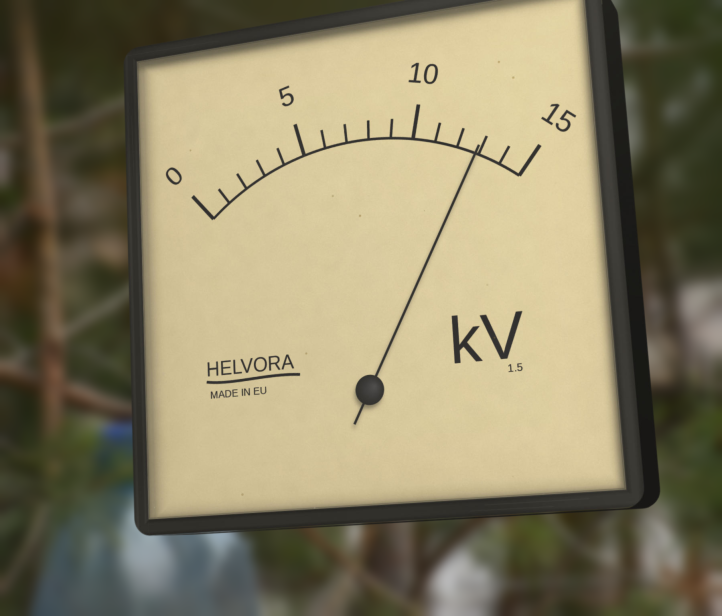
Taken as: 13 kV
